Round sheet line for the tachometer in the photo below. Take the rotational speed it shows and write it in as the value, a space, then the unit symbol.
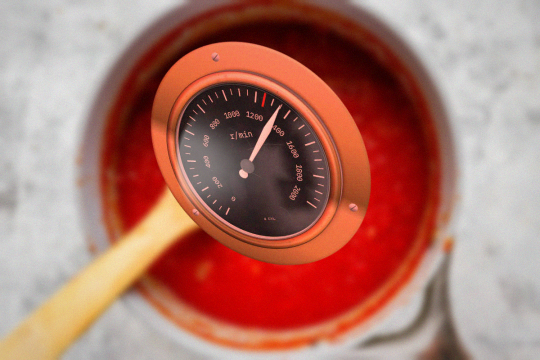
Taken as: 1350 rpm
